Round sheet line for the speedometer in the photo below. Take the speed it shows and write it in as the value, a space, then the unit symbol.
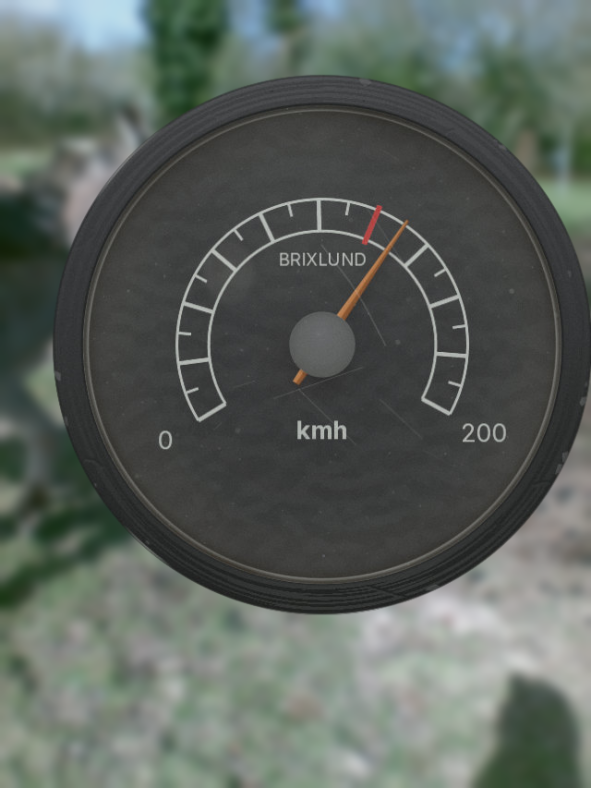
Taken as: 130 km/h
